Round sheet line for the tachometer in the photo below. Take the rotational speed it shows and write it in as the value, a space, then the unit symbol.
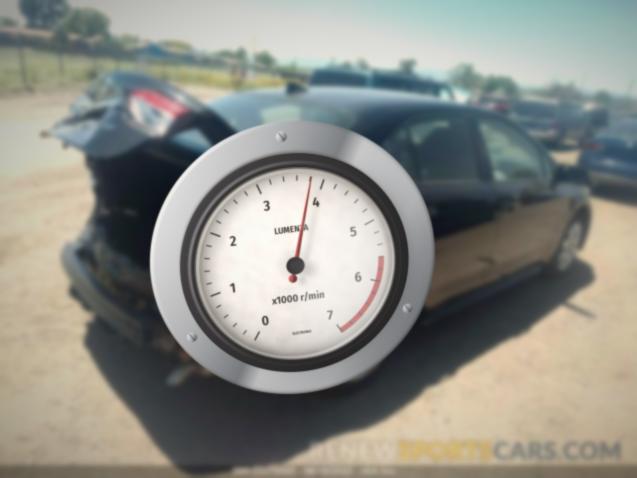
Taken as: 3800 rpm
